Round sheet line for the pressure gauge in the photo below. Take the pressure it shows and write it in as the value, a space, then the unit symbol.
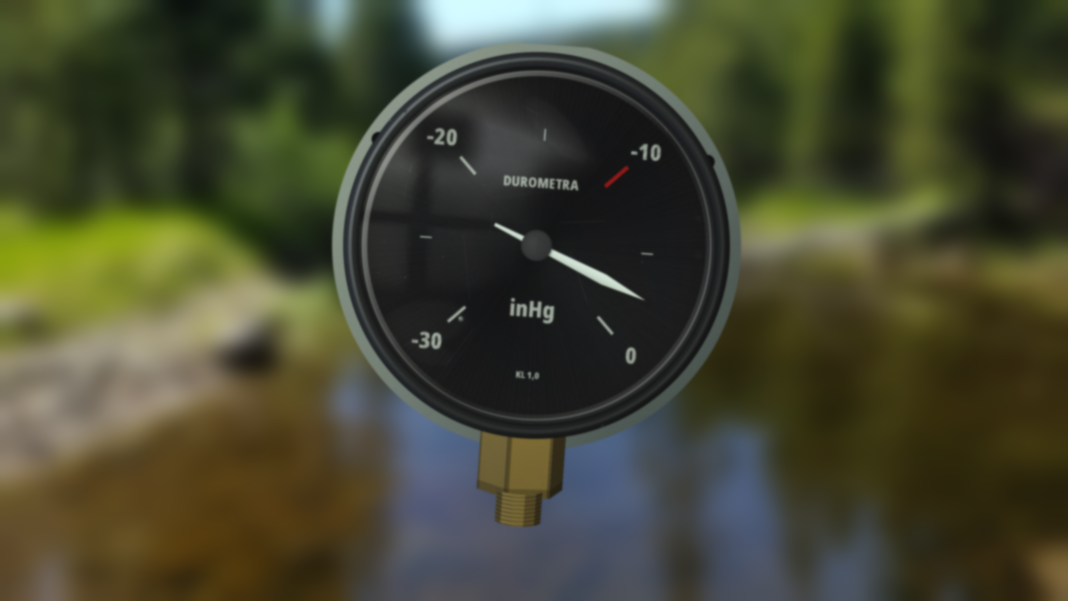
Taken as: -2.5 inHg
